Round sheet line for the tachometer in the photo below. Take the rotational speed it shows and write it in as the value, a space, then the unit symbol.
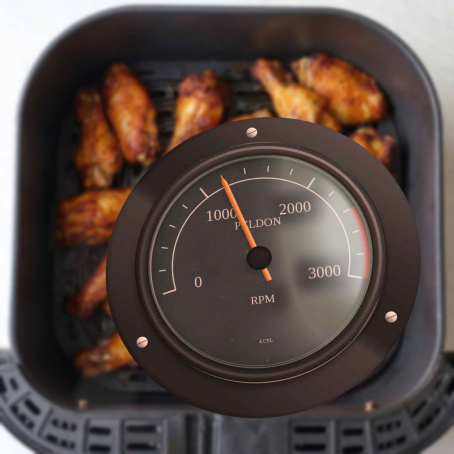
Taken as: 1200 rpm
